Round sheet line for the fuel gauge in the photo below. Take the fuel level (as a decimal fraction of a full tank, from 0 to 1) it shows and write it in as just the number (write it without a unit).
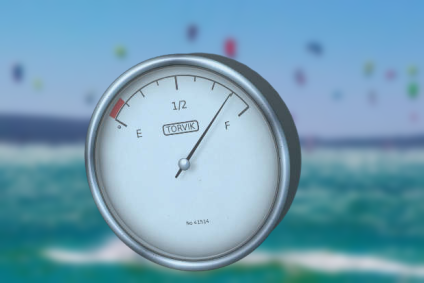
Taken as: 0.875
